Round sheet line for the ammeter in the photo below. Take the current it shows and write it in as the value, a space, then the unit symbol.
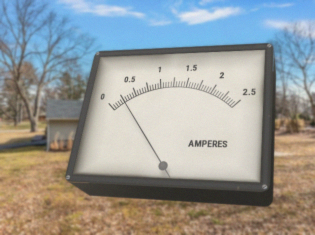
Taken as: 0.25 A
